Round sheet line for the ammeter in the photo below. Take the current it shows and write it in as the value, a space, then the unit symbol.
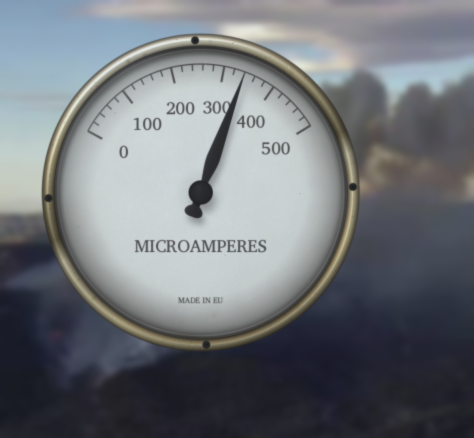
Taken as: 340 µA
